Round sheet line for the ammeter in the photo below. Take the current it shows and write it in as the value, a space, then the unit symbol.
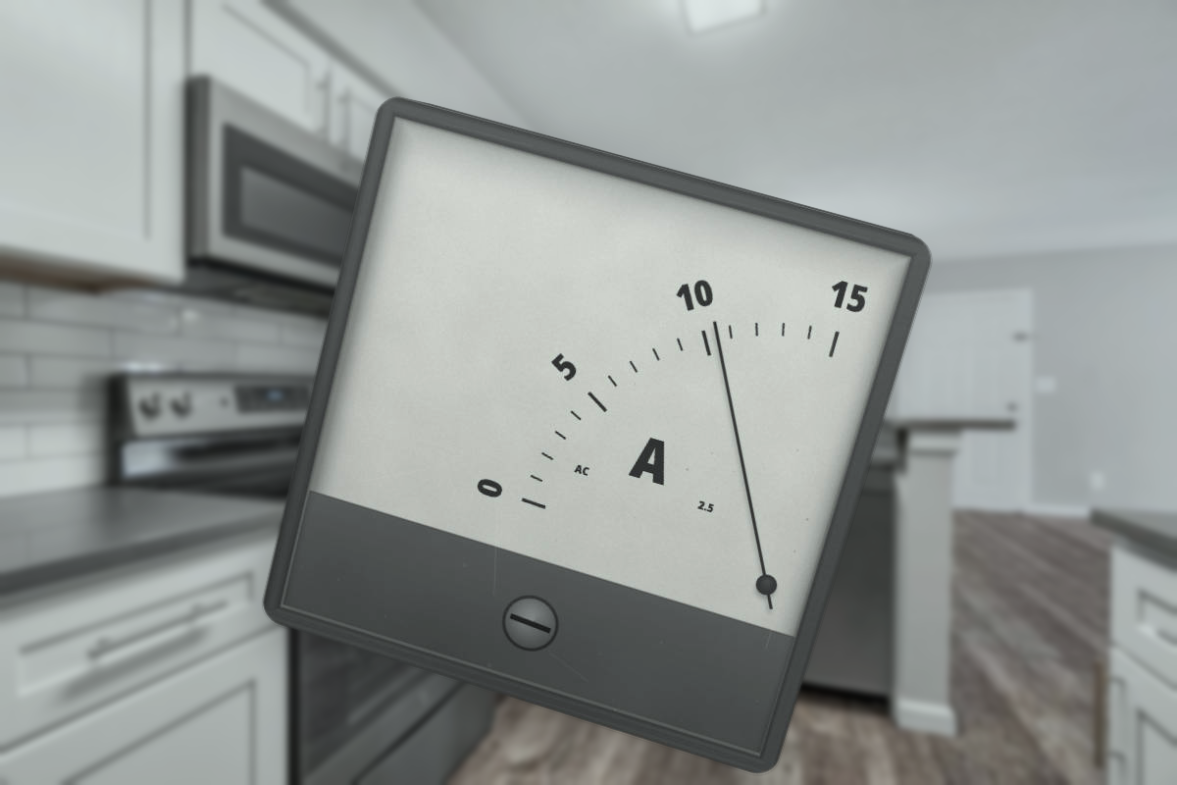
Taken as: 10.5 A
